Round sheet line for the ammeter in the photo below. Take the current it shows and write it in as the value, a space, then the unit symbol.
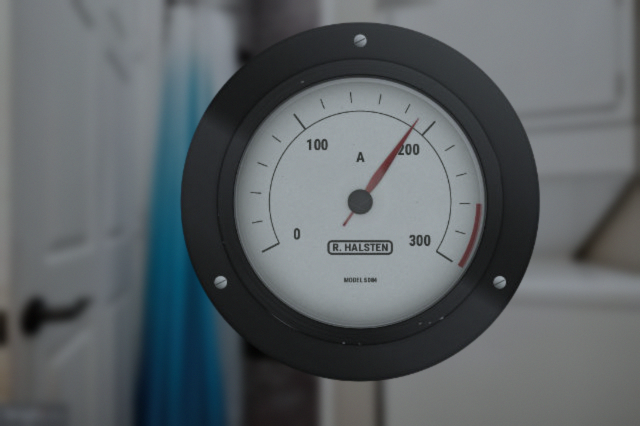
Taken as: 190 A
